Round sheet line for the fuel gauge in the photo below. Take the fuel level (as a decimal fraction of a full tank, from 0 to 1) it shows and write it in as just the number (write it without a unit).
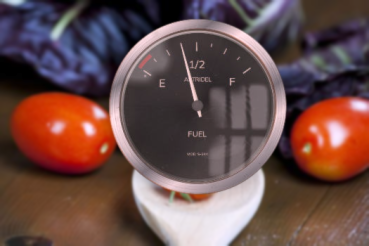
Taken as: 0.375
